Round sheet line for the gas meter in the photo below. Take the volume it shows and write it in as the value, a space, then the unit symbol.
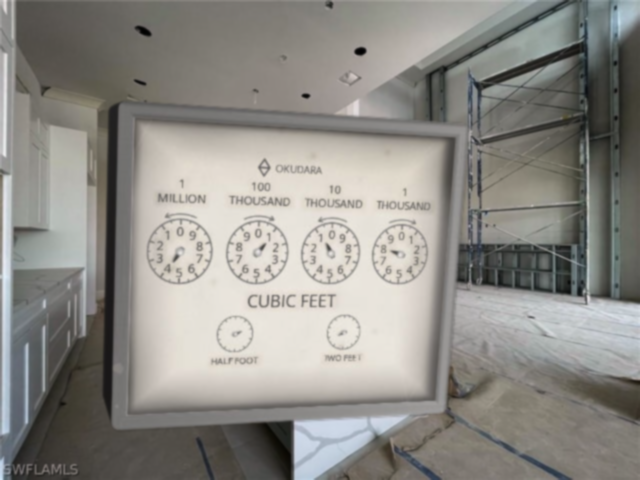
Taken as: 410800 ft³
